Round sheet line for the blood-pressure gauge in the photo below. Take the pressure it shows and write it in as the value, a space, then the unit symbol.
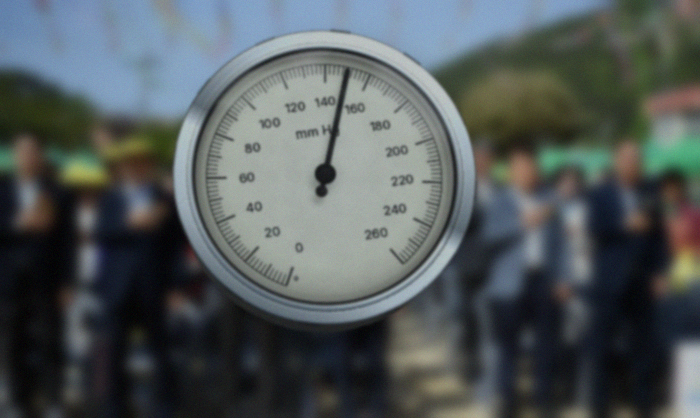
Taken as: 150 mmHg
